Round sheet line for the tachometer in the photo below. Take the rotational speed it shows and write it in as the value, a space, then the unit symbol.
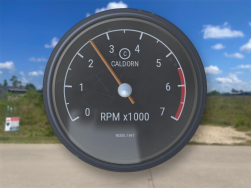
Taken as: 2500 rpm
